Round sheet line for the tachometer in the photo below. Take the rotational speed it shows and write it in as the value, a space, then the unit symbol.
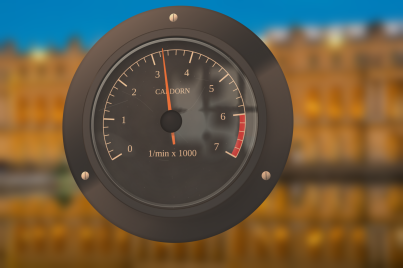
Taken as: 3300 rpm
